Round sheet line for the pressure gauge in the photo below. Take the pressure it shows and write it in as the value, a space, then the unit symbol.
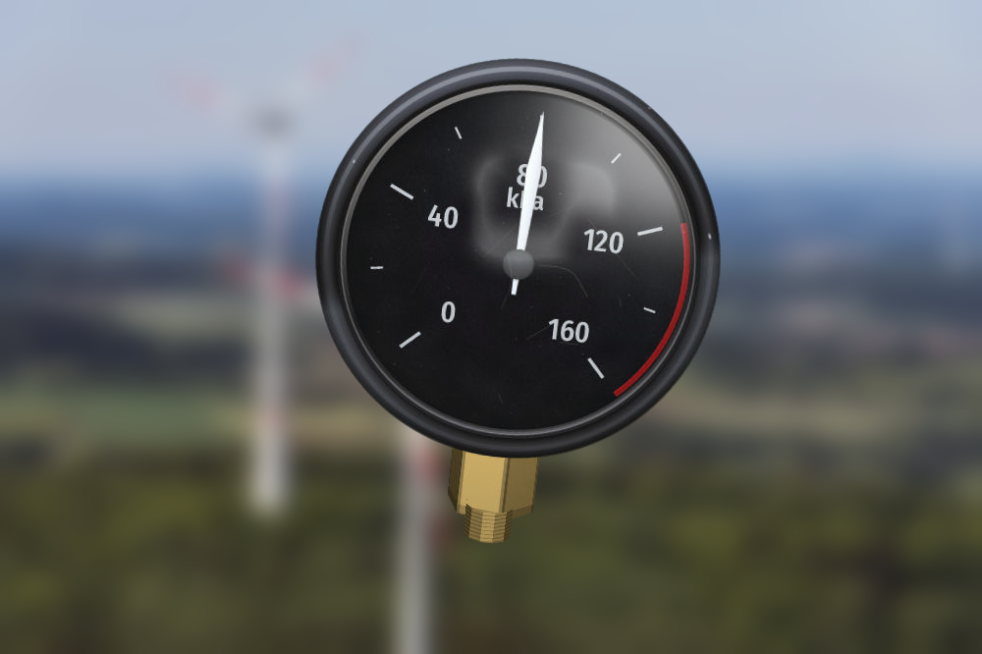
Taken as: 80 kPa
